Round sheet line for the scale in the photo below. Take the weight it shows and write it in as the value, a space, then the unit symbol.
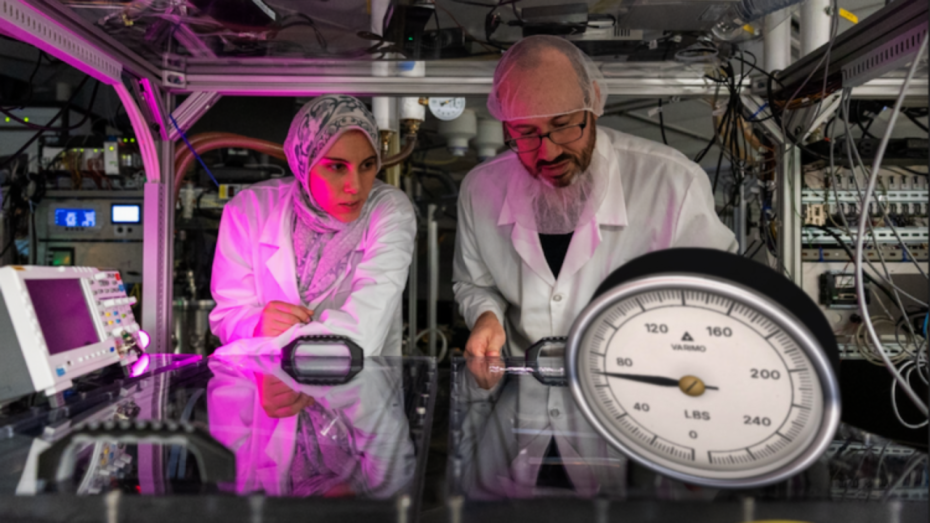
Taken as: 70 lb
